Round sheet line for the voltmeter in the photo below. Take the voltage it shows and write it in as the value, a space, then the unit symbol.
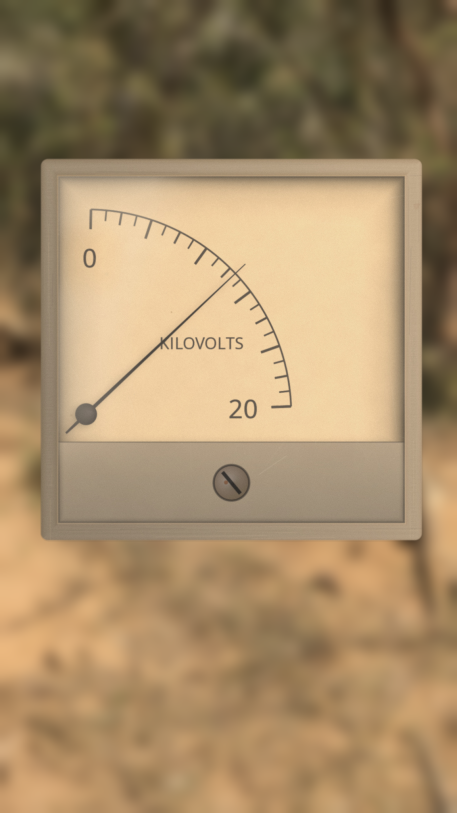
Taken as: 10.5 kV
